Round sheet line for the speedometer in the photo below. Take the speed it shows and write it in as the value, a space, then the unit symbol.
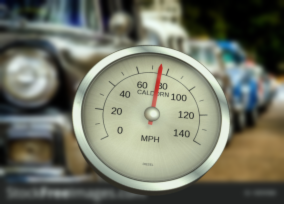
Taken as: 75 mph
